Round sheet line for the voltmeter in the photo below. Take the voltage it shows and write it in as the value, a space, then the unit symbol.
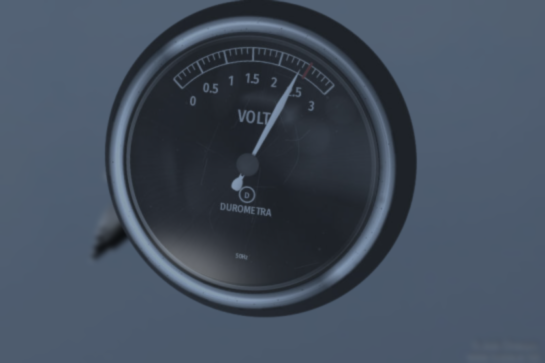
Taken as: 2.4 V
